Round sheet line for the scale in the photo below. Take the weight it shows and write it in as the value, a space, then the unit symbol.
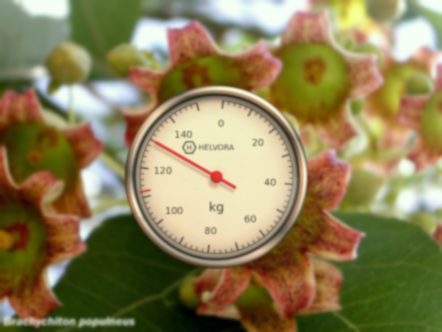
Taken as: 130 kg
